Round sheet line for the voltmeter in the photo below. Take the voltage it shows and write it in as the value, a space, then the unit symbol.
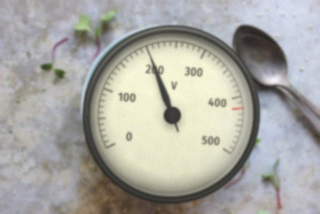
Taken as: 200 V
